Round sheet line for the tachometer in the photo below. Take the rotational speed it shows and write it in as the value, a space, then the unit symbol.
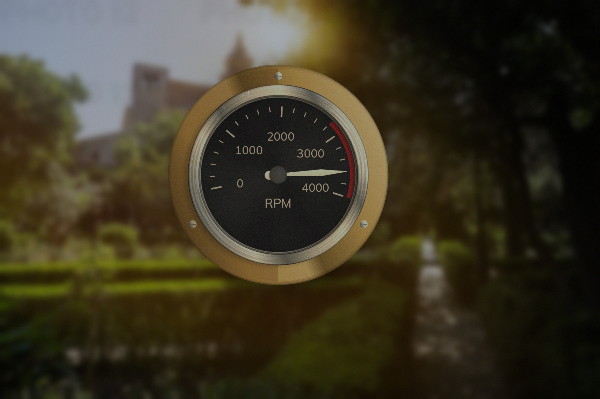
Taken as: 3600 rpm
